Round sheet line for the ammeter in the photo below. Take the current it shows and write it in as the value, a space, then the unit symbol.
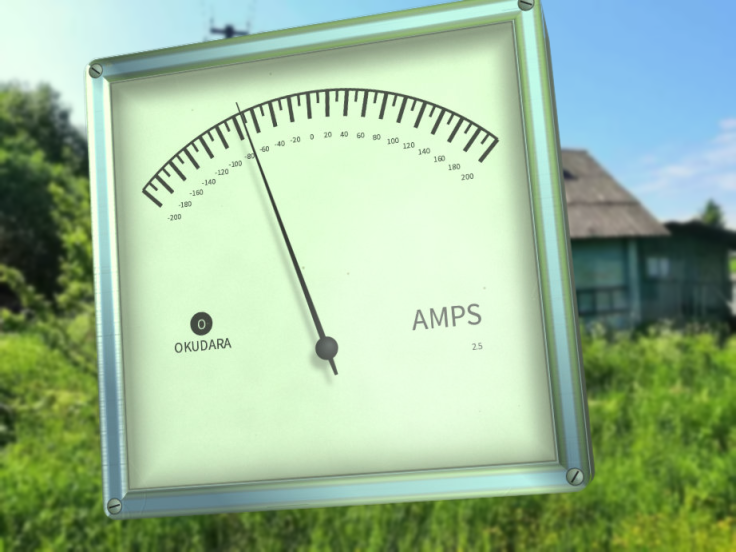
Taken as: -70 A
